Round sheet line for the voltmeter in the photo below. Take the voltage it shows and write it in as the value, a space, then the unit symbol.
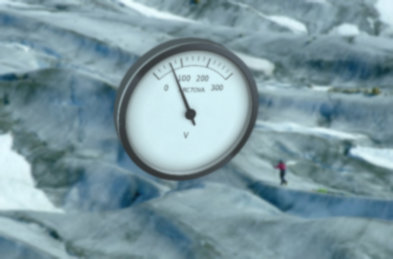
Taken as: 60 V
